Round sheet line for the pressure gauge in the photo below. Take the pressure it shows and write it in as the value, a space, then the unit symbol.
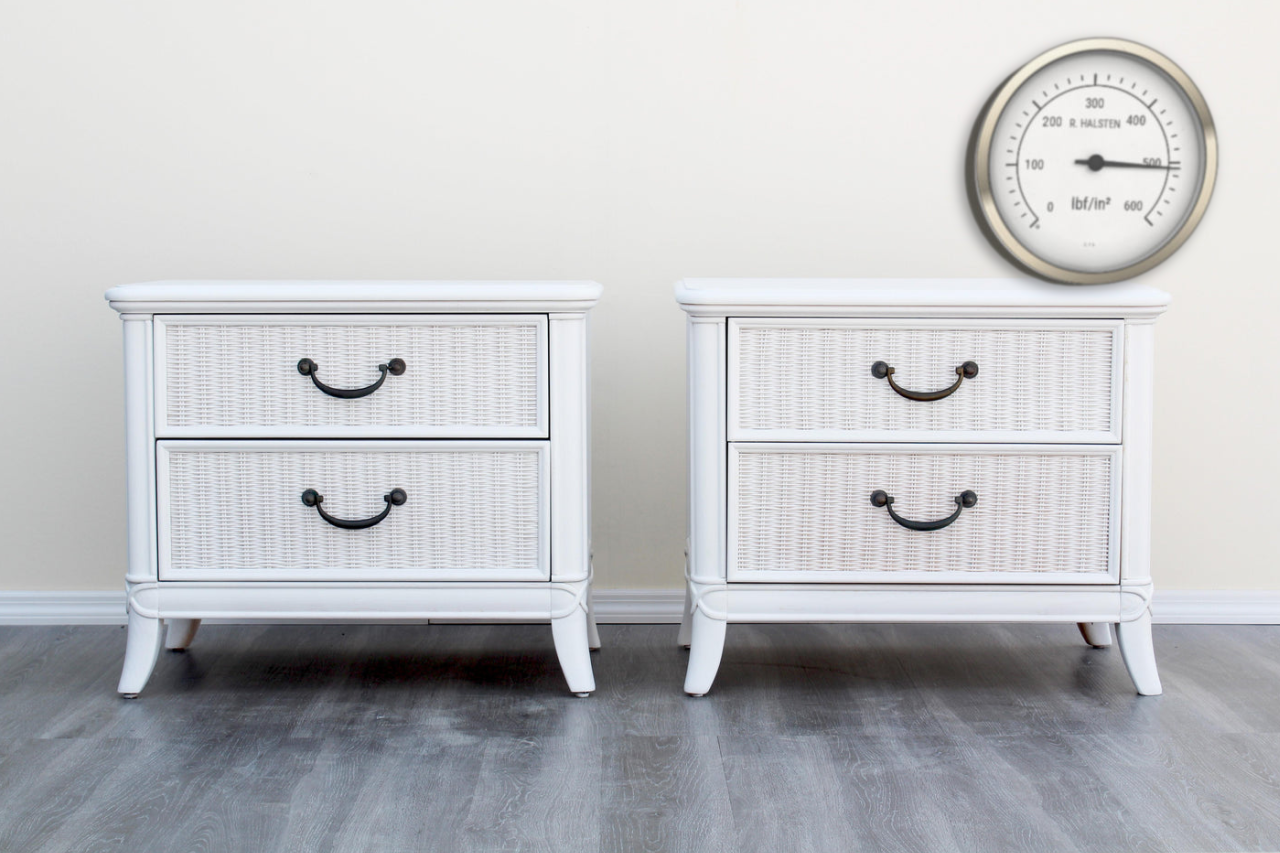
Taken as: 510 psi
